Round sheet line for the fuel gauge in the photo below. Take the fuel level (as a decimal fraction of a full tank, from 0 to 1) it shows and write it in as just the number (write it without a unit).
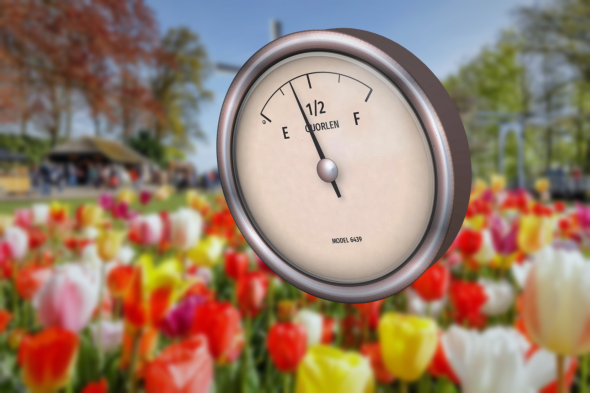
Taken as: 0.375
